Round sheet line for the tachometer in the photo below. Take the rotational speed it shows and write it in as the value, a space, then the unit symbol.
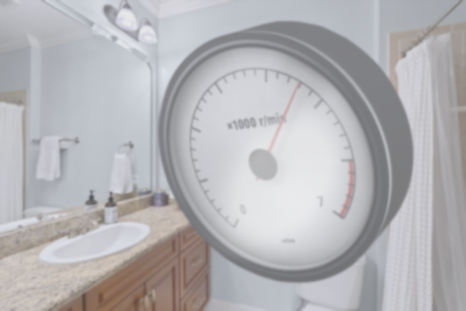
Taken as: 4600 rpm
